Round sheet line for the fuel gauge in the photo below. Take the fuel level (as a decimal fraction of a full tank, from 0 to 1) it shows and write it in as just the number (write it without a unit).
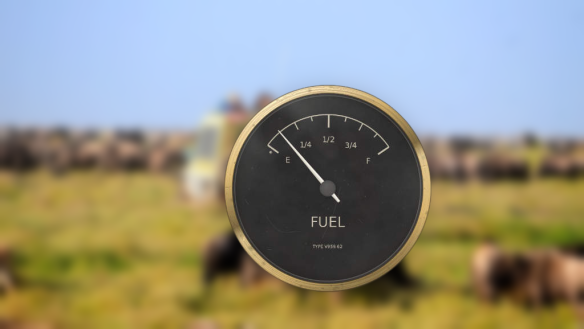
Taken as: 0.125
